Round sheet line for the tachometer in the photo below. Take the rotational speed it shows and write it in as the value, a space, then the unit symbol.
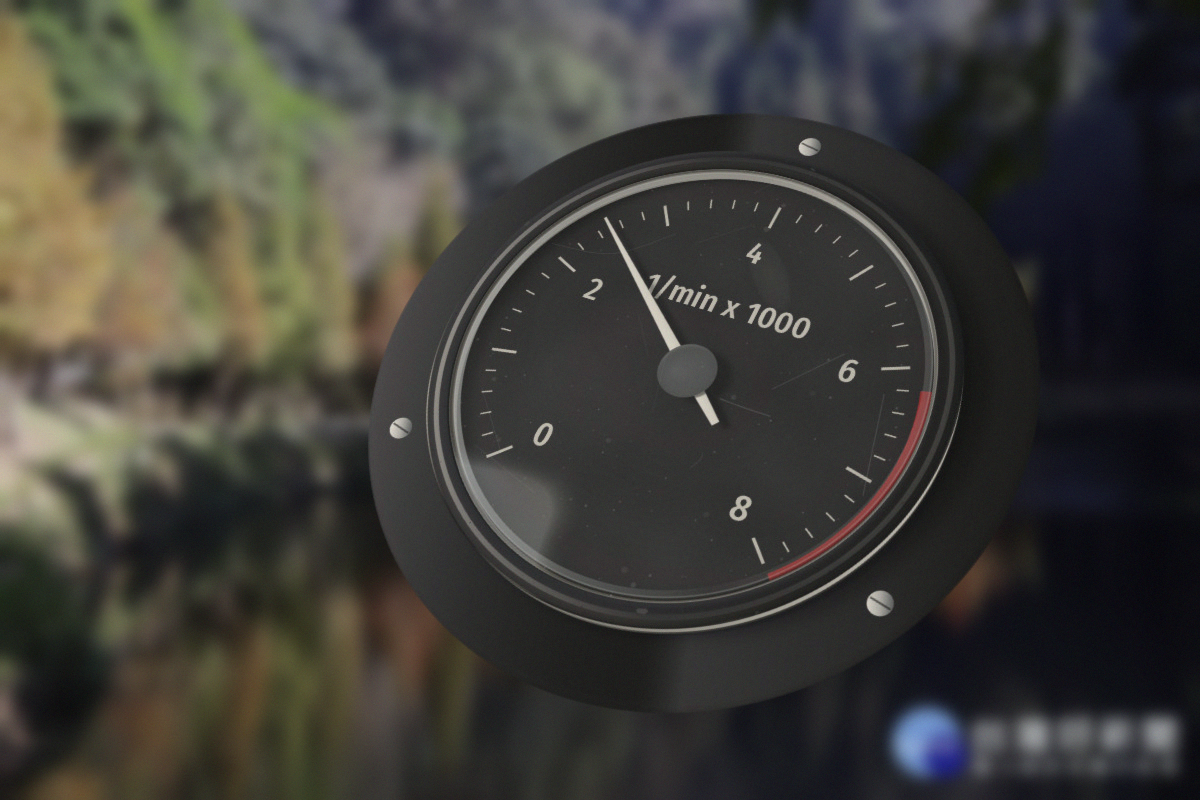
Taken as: 2500 rpm
